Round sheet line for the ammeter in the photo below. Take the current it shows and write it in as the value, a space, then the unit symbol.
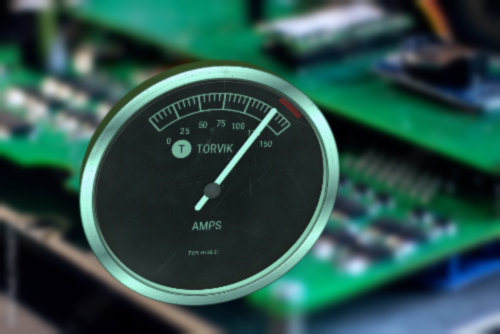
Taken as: 125 A
